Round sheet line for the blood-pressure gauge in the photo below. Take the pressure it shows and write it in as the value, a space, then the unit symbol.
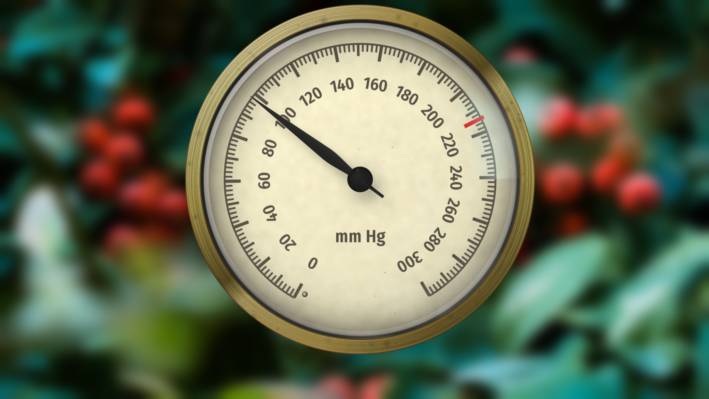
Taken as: 98 mmHg
